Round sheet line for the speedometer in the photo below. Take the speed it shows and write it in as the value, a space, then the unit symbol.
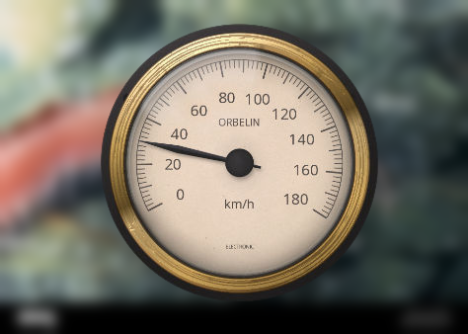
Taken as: 30 km/h
